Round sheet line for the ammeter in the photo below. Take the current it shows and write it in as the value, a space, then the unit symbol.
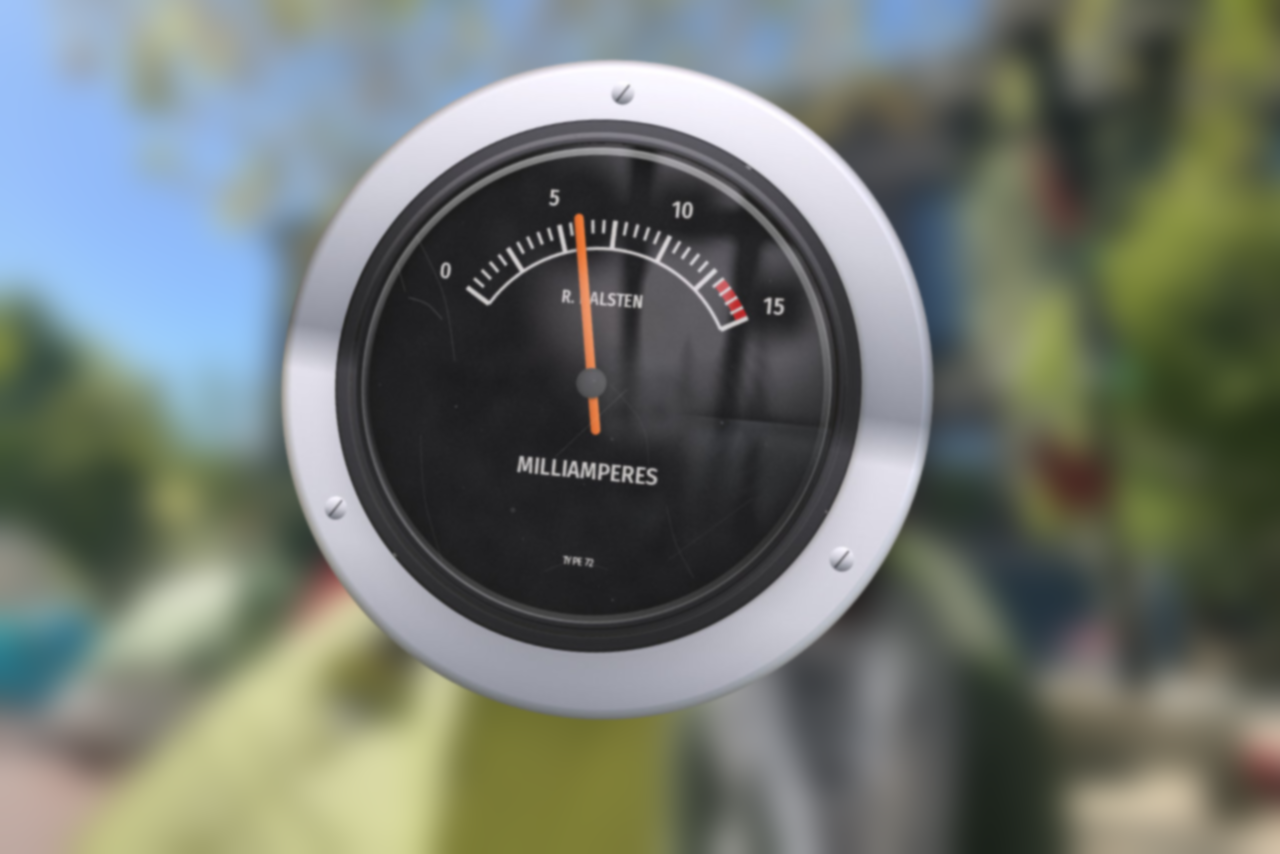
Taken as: 6 mA
